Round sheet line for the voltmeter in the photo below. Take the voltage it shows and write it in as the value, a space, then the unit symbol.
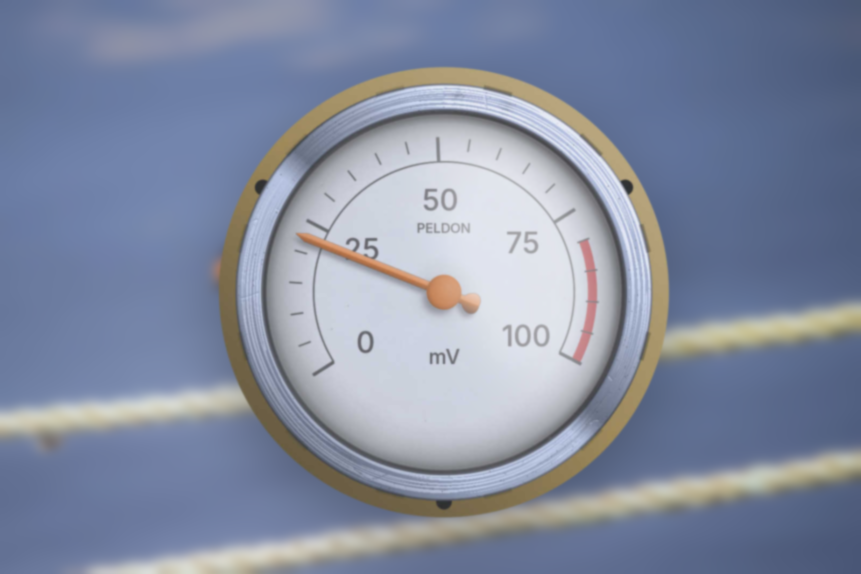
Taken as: 22.5 mV
